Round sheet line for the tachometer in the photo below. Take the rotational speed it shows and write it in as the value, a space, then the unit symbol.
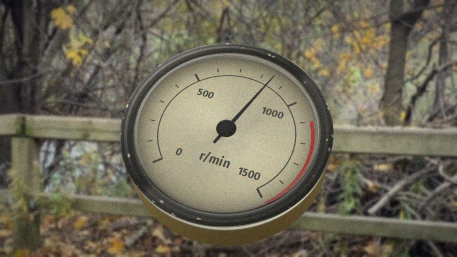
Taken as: 850 rpm
